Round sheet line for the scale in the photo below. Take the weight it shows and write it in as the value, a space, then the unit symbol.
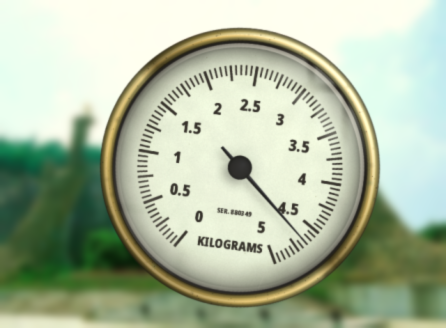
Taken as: 4.65 kg
